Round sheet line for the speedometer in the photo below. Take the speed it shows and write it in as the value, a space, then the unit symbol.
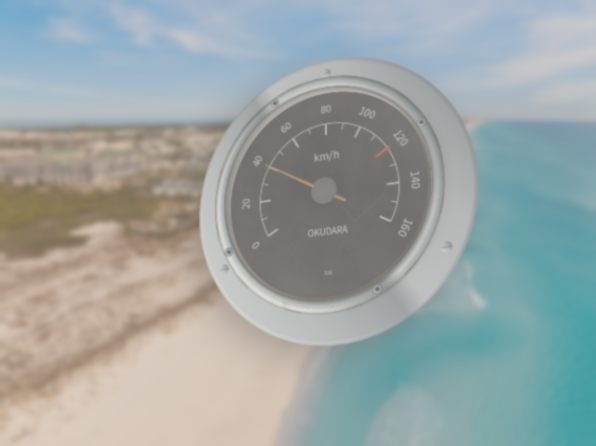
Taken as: 40 km/h
